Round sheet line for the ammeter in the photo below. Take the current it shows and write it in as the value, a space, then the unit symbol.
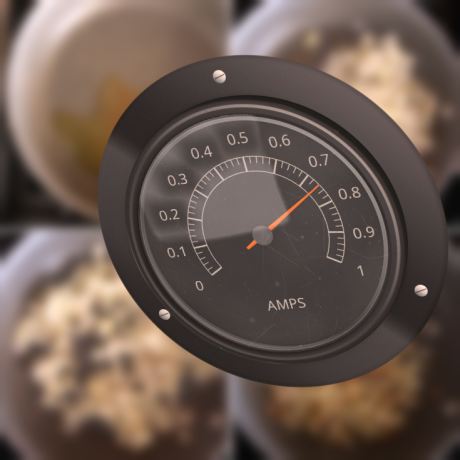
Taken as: 0.74 A
